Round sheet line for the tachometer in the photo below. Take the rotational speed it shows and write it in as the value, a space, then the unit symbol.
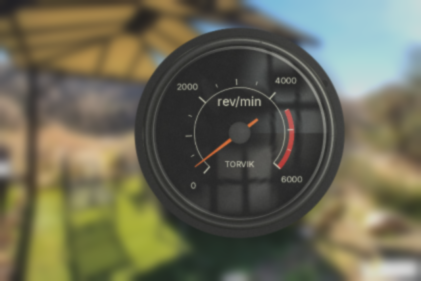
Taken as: 250 rpm
